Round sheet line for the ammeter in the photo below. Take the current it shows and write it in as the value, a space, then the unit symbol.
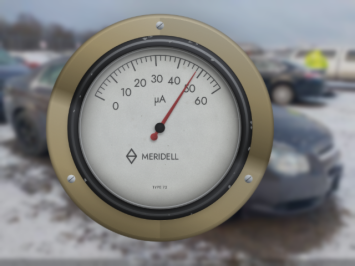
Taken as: 48 µA
